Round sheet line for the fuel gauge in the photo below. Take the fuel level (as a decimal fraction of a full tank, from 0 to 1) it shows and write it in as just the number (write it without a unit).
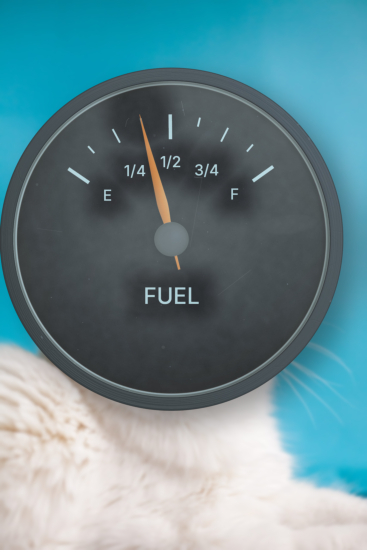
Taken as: 0.375
